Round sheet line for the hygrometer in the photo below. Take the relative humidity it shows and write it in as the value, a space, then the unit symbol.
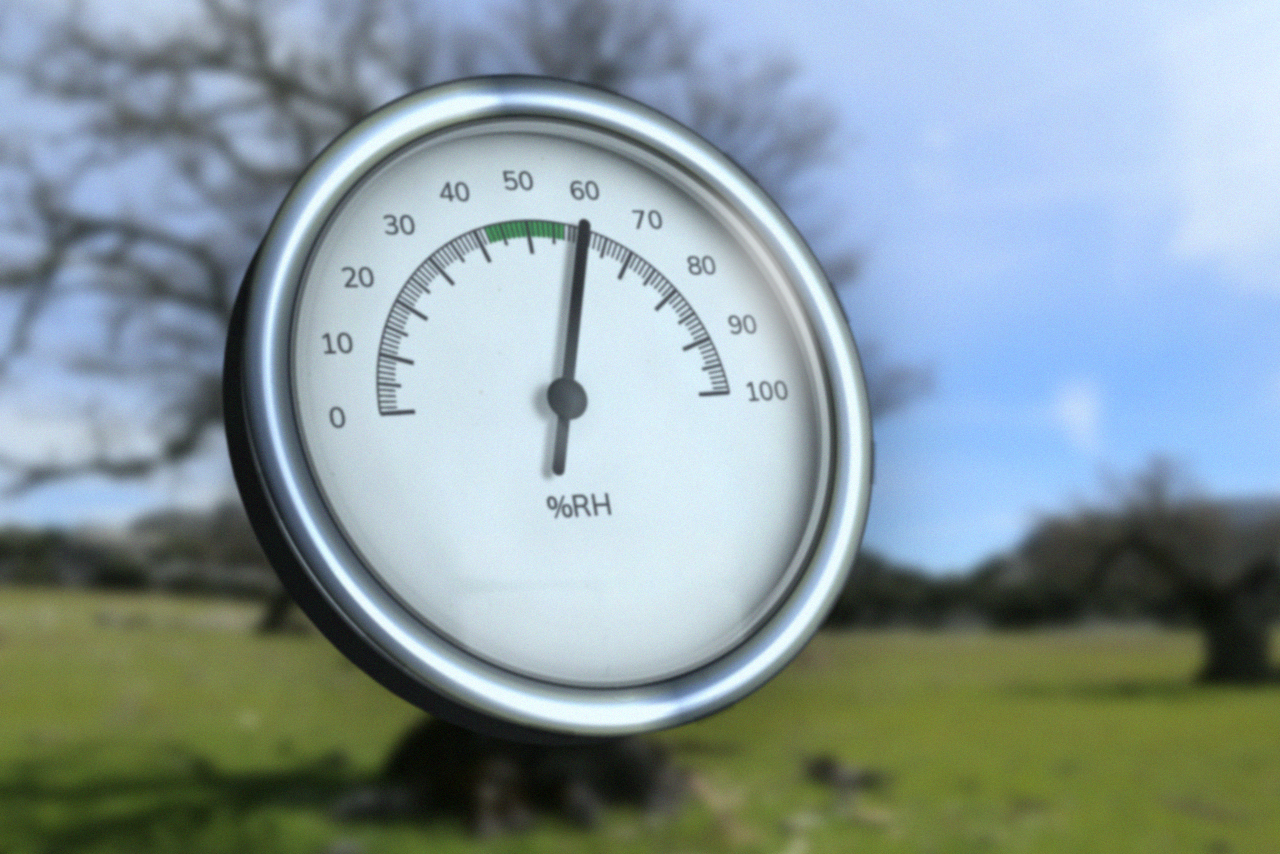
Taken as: 60 %
